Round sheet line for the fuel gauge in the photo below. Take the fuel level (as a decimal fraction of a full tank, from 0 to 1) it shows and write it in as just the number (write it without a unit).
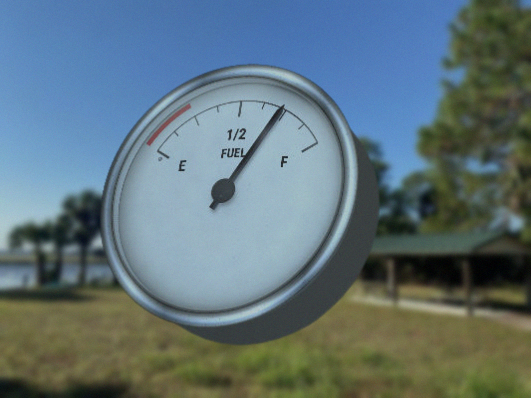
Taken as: 0.75
